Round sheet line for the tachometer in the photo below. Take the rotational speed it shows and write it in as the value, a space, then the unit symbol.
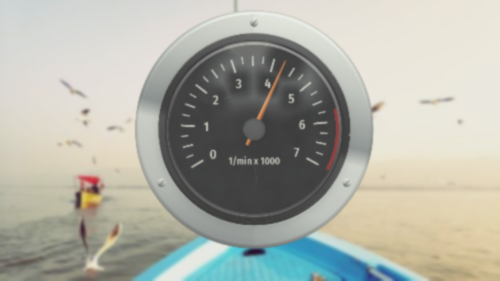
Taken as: 4250 rpm
